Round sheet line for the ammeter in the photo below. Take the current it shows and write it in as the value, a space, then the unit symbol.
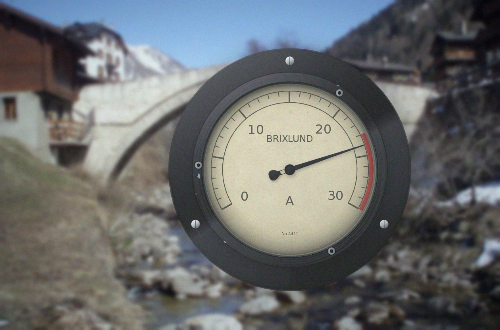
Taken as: 24 A
